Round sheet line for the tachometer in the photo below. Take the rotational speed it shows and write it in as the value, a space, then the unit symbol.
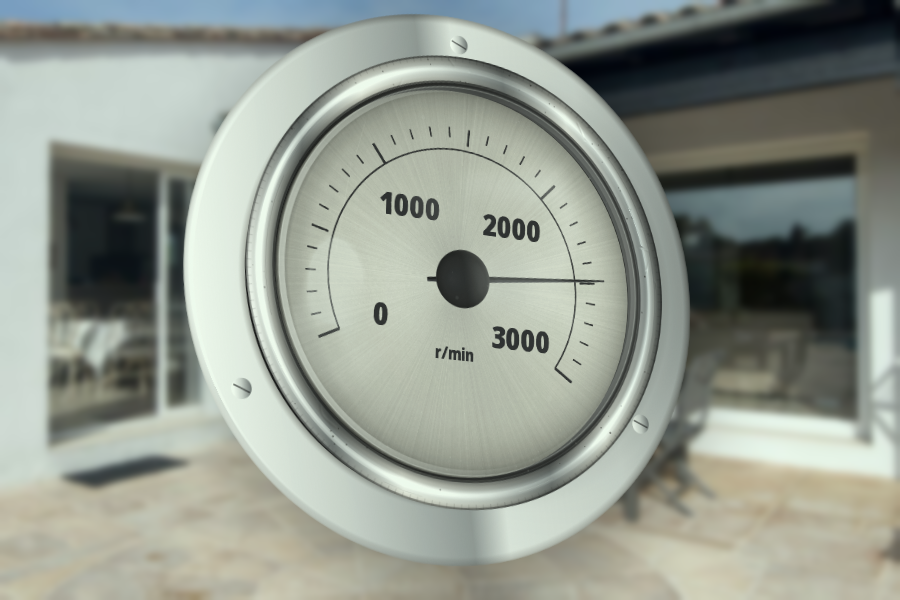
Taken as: 2500 rpm
